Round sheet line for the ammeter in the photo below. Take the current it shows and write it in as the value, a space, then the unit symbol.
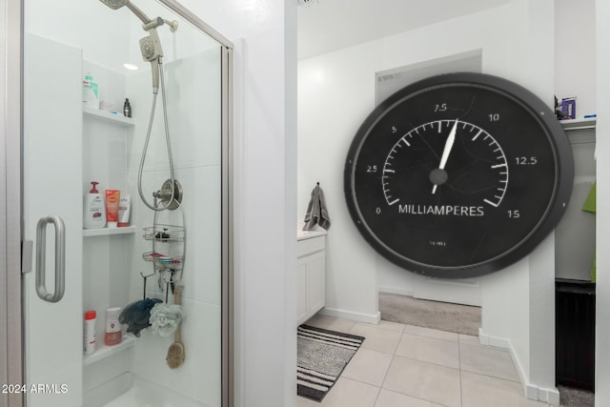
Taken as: 8.5 mA
